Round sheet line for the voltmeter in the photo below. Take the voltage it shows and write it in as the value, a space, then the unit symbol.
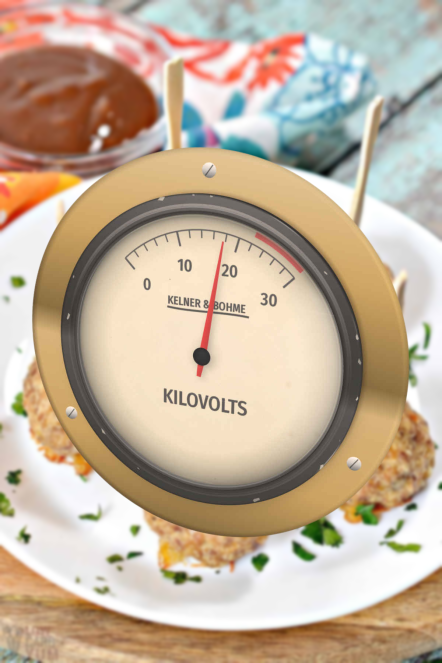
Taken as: 18 kV
